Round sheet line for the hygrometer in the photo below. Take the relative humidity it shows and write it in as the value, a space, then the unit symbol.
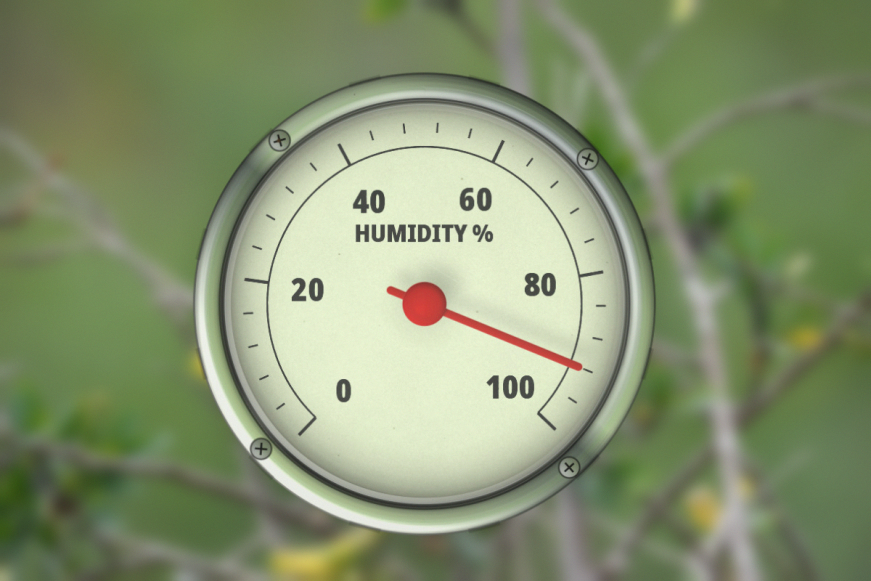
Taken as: 92 %
